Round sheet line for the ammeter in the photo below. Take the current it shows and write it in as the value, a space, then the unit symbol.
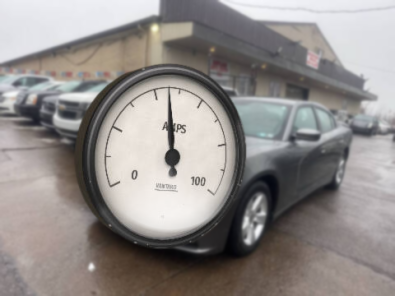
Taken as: 45 A
